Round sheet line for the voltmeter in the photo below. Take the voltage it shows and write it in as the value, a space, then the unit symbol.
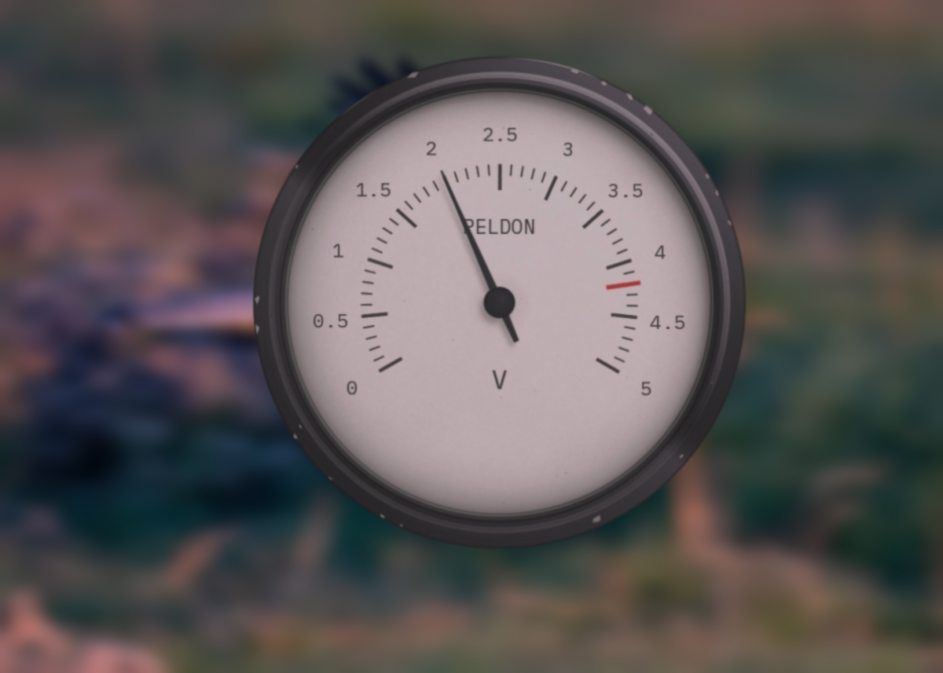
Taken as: 2 V
